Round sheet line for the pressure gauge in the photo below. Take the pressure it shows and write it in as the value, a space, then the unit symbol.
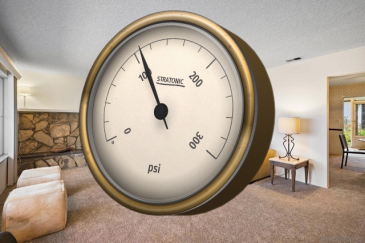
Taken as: 110 psi
